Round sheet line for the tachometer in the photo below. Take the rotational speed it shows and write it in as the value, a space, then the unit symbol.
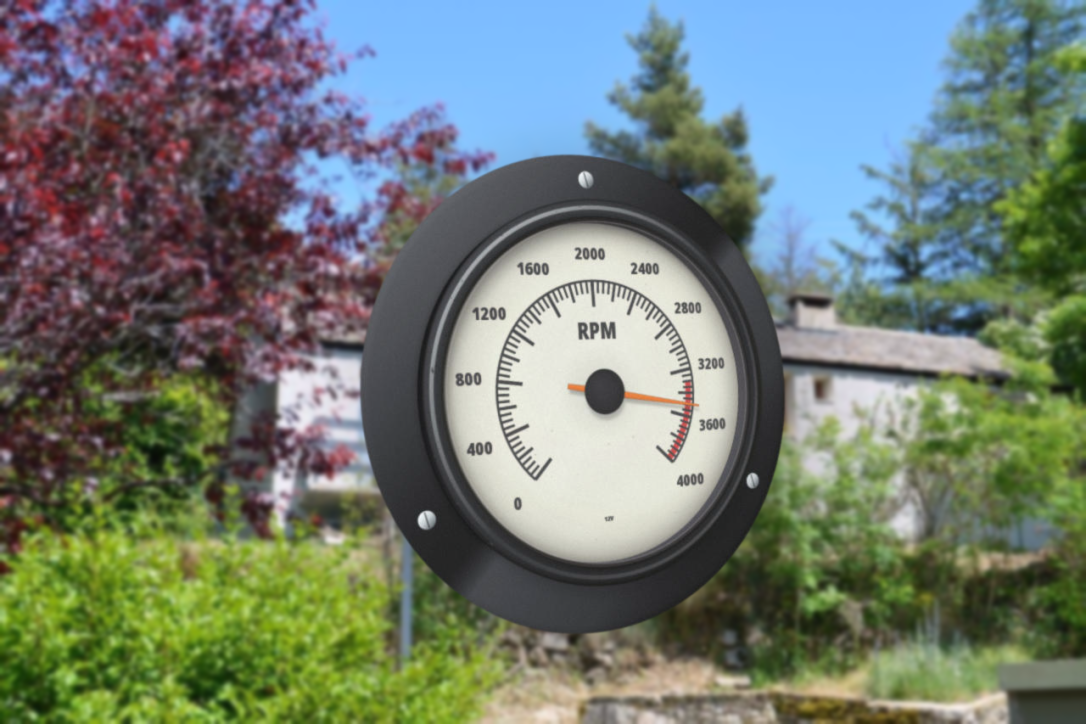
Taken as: 3500 rpm
